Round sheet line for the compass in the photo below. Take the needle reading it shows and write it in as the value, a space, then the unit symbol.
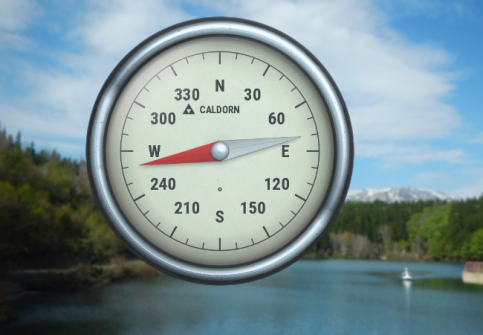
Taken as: 260 °
